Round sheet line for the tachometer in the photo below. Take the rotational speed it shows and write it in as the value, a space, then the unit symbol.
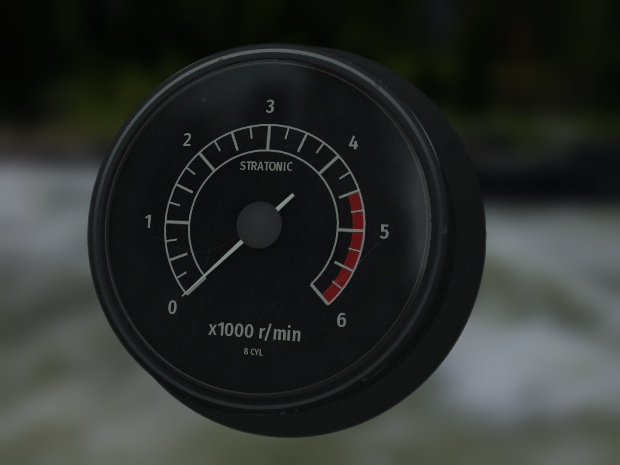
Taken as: 0 rpm
